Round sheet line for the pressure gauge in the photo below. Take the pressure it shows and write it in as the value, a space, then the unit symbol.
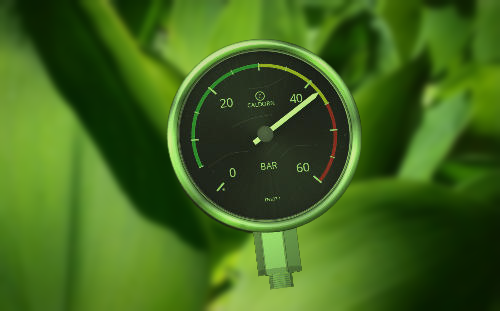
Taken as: 42.5 bar
